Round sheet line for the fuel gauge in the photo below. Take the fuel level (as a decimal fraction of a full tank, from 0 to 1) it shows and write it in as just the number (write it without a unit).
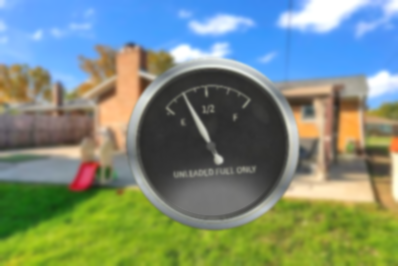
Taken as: 0.25
